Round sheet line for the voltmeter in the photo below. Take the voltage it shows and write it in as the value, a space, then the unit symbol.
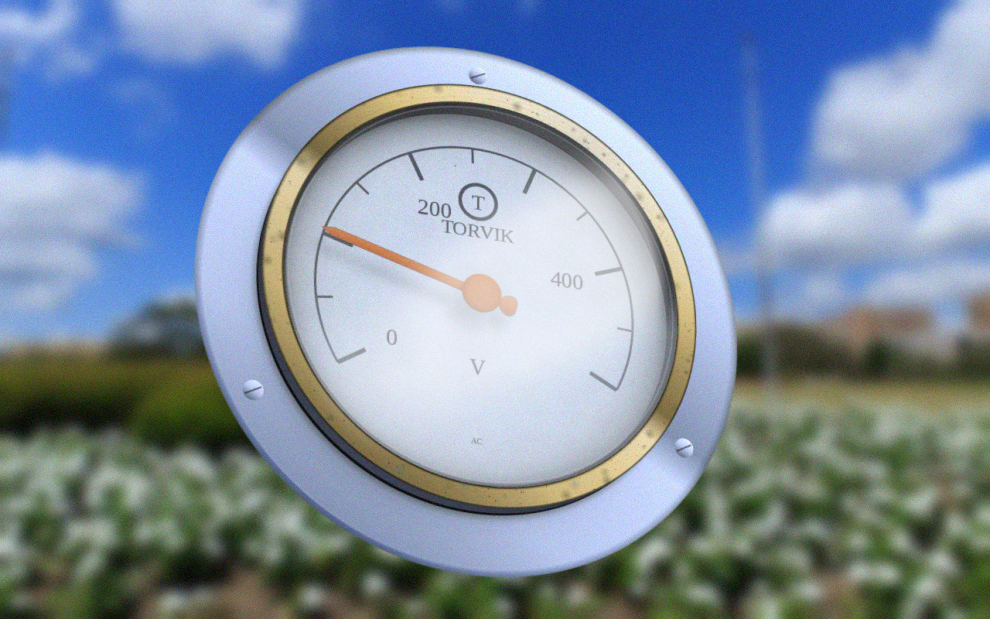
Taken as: 100 V
